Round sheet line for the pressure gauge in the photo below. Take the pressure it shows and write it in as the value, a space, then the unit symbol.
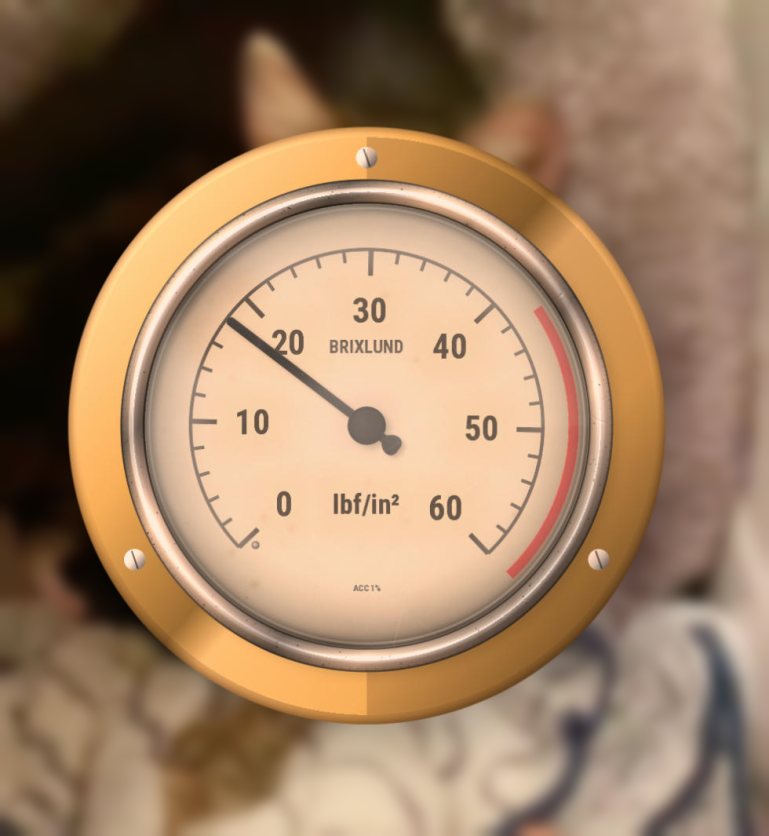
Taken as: 18 psi
